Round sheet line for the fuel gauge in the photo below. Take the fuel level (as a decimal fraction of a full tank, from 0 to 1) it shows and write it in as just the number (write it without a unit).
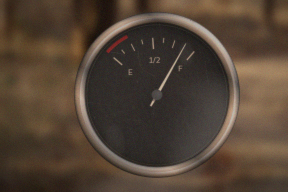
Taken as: 0.875
